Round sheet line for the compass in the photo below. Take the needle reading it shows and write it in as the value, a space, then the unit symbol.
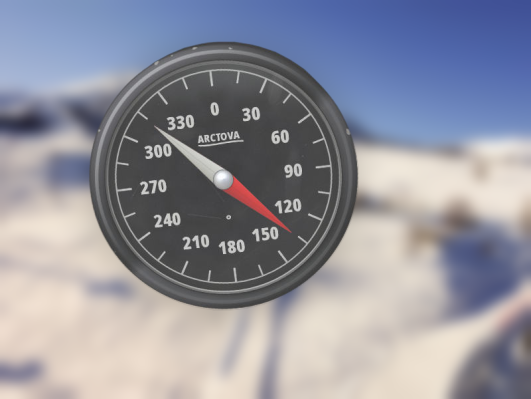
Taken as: 135 °
